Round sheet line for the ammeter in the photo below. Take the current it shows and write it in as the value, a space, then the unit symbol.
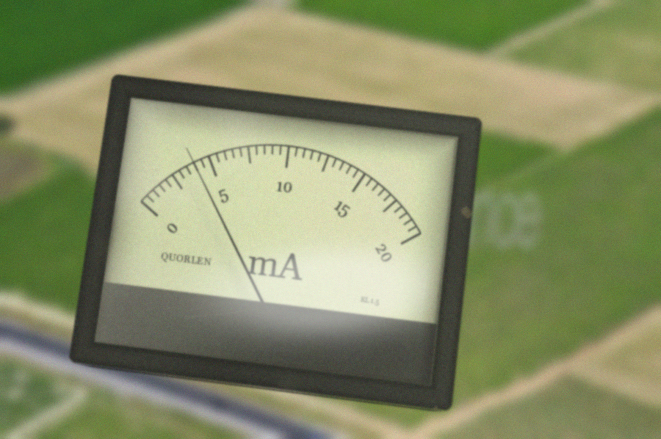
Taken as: 4 mA
